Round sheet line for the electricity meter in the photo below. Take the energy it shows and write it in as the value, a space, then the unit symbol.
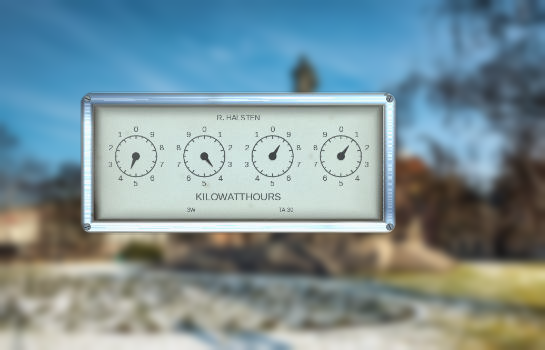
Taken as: 4391 kWh
